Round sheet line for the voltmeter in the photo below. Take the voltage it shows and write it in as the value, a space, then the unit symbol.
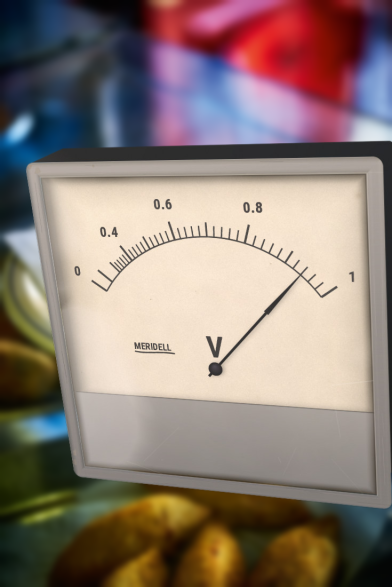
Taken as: 0.94 V
